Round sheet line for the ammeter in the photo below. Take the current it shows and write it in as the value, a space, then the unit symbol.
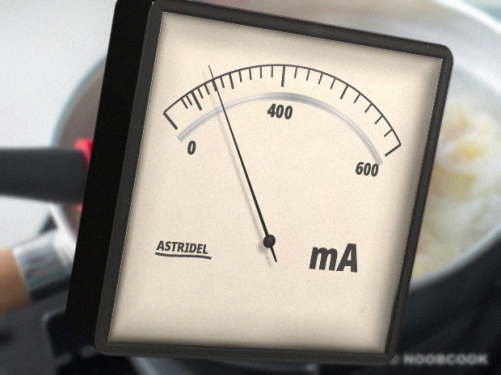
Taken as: 260 mA
